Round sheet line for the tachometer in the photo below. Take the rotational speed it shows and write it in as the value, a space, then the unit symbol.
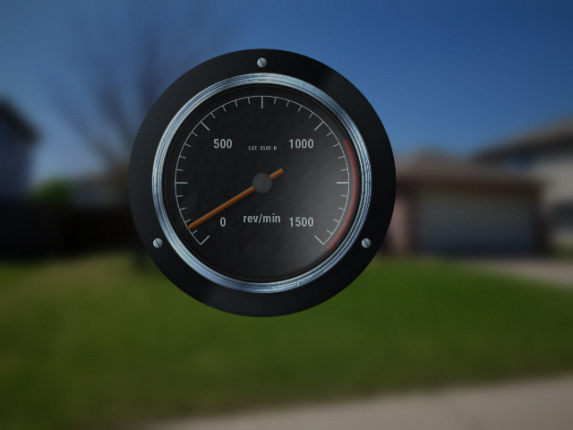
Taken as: 75 rpm
